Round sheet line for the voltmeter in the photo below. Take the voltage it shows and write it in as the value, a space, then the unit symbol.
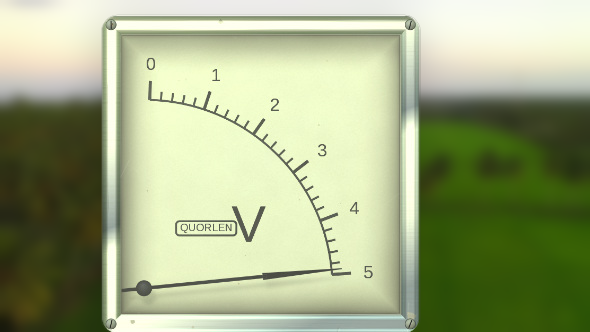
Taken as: 4.9 V
